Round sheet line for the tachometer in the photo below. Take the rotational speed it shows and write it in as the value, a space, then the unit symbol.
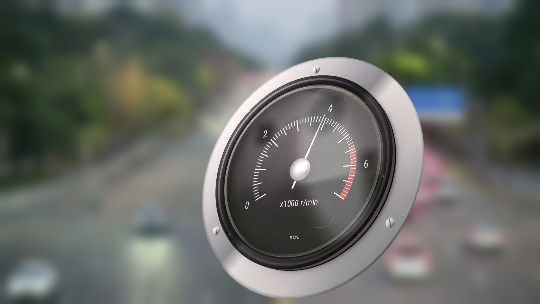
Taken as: 4000 rpm
